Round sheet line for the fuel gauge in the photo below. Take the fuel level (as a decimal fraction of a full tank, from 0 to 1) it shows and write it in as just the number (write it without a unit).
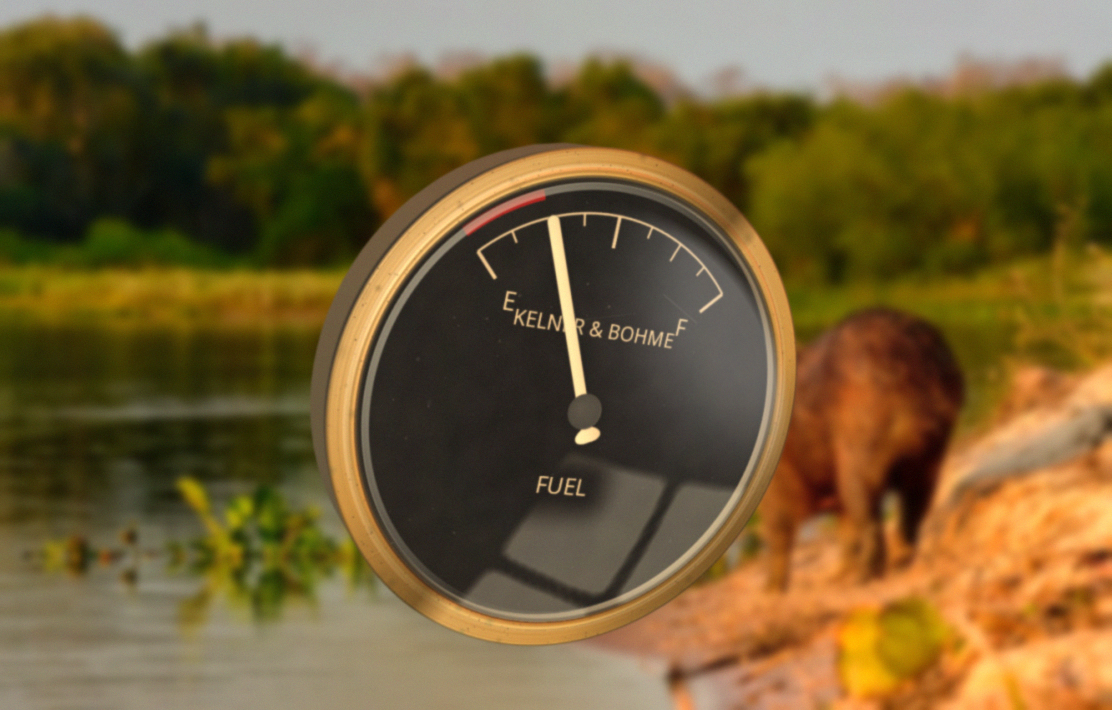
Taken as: 0.25
